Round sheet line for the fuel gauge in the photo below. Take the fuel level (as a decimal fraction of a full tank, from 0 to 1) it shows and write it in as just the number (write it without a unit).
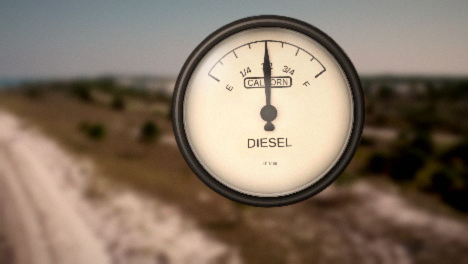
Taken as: 0.5
